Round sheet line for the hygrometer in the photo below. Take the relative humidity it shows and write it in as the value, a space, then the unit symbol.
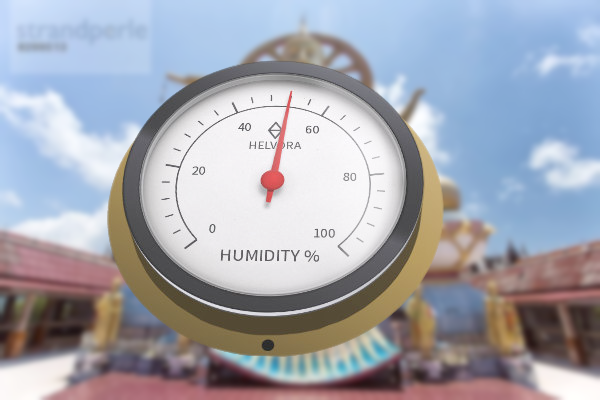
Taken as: 52 %
